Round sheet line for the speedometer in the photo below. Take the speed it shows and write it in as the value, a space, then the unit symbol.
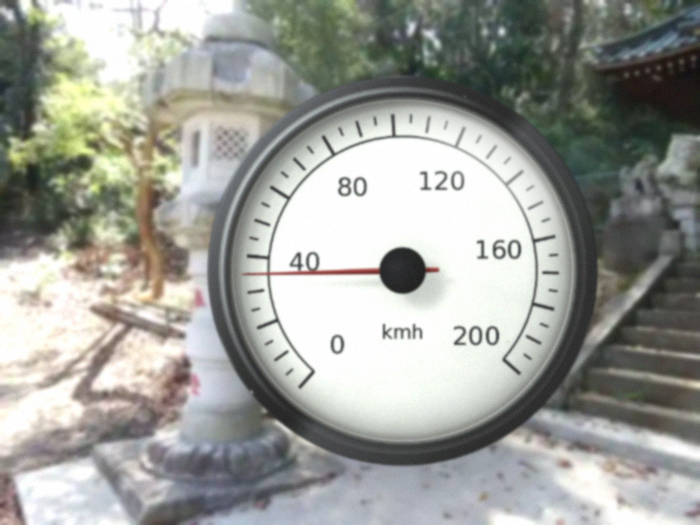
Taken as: 35 km/h
